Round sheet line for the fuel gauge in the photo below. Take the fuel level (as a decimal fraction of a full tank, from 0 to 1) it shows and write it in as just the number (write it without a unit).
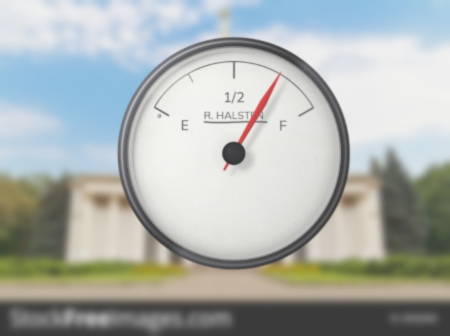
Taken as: 0.75
